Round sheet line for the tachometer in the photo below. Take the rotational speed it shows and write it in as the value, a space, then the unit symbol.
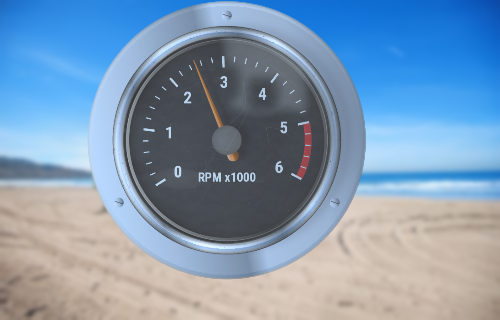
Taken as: 2500 rpm
